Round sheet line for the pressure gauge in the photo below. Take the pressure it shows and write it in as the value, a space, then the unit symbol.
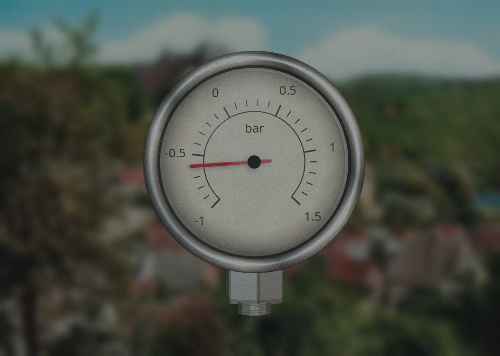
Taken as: -0.6 bar
